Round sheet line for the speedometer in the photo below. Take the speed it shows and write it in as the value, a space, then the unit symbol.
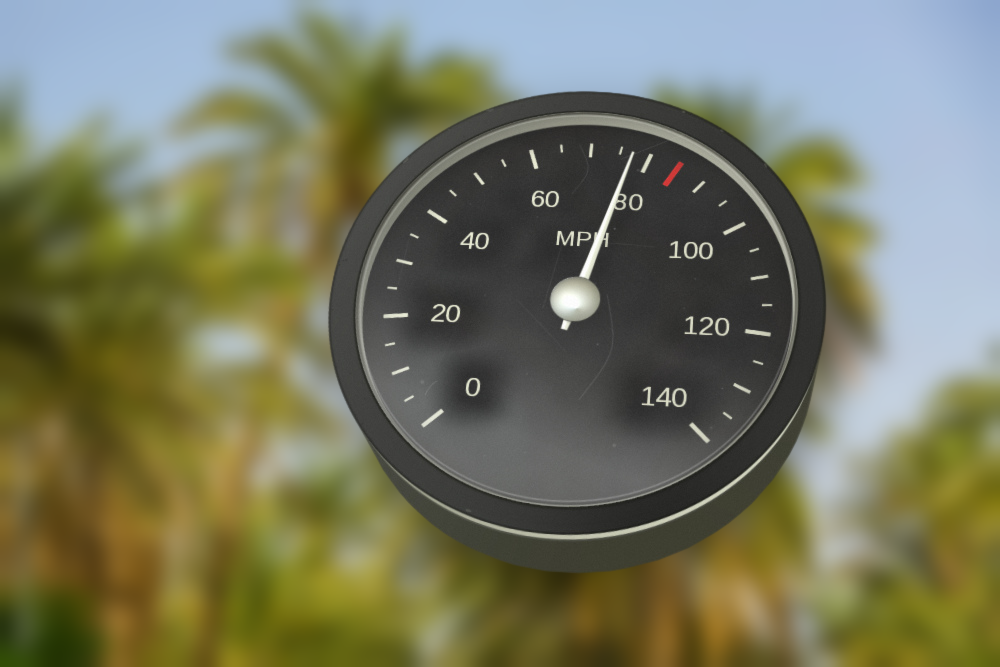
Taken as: 77.5 mph
